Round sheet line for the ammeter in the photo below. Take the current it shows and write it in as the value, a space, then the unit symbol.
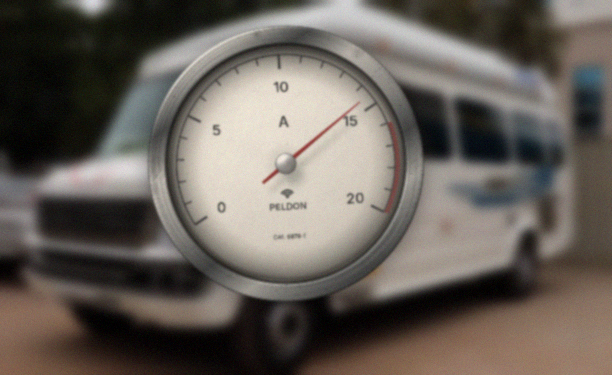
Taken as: 14.5 A
